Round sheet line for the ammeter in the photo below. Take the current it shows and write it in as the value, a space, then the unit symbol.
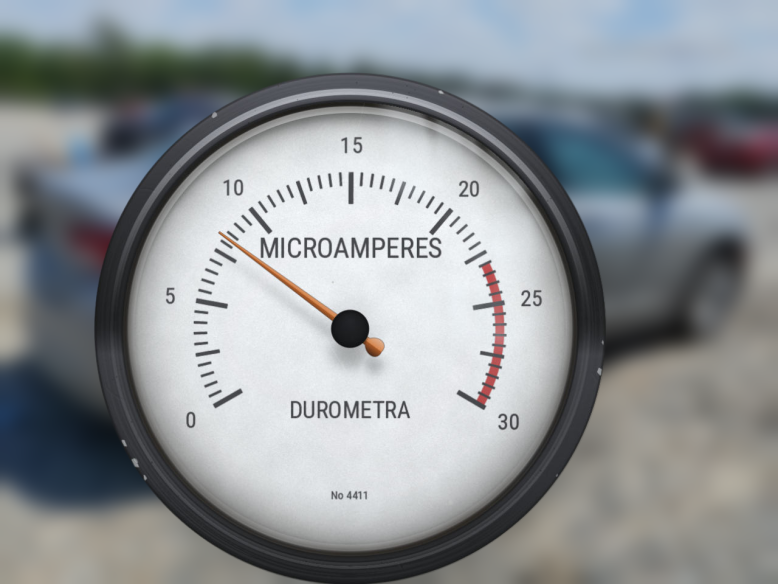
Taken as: 8.25 µA
